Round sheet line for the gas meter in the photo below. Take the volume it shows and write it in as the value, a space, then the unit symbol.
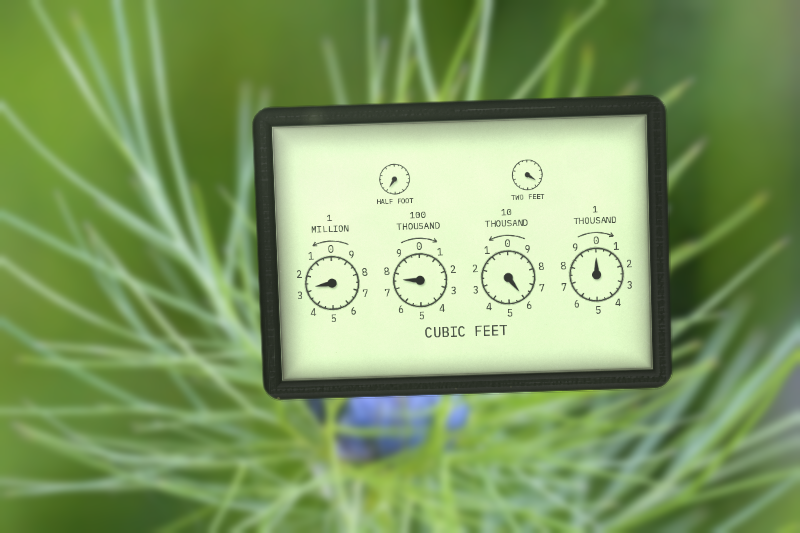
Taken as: 276000 ft³
